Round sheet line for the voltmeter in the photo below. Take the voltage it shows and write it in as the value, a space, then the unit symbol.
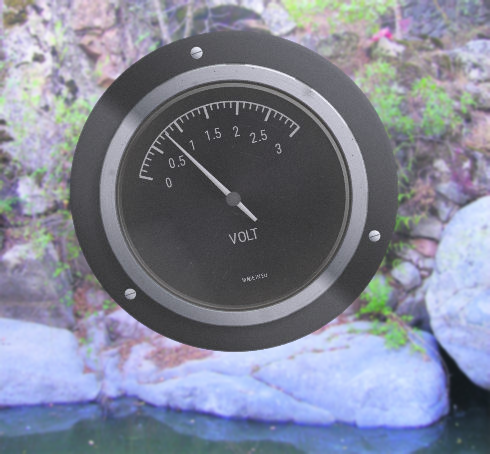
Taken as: 0.8 V
